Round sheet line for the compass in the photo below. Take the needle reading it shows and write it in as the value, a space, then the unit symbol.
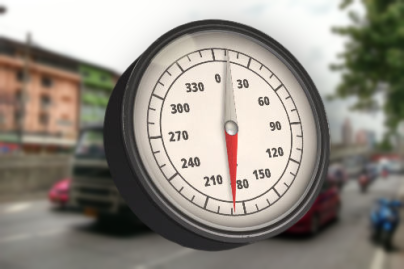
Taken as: 190 °
